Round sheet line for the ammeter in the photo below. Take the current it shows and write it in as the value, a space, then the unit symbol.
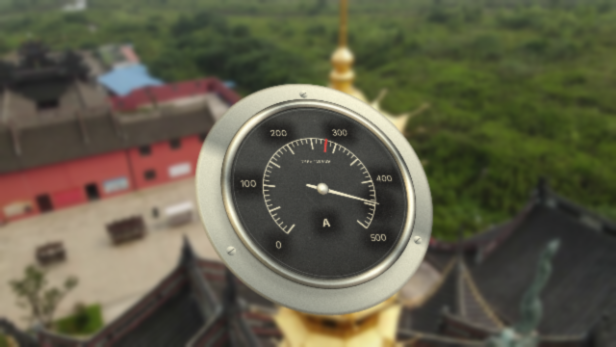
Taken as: 450 A
